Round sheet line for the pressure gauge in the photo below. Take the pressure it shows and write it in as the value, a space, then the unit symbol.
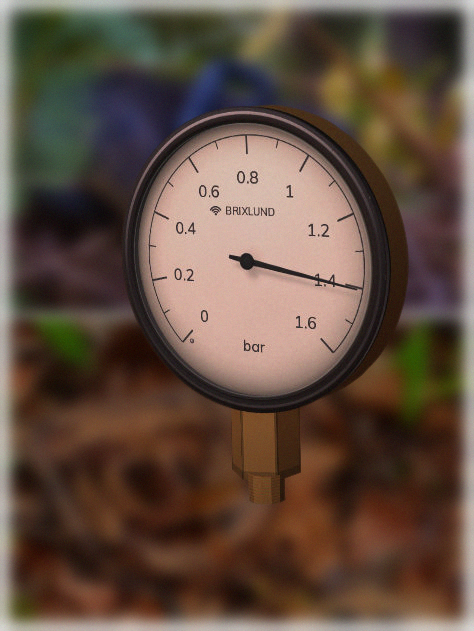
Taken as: 1.4 bar
